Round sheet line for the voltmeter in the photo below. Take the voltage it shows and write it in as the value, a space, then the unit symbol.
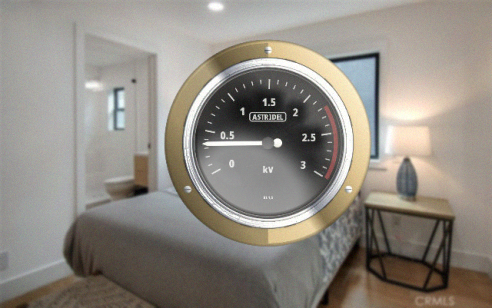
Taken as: 0.35 kV
